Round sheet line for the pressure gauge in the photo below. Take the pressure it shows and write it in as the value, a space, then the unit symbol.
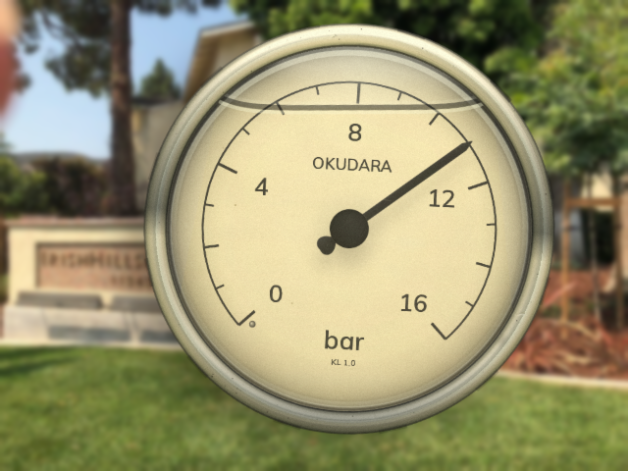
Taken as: 11 bar
